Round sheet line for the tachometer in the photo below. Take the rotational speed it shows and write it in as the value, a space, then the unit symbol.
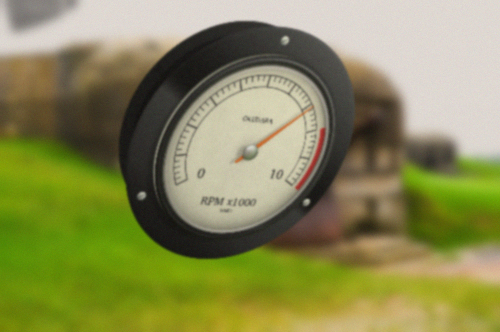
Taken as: 7000 rpm
